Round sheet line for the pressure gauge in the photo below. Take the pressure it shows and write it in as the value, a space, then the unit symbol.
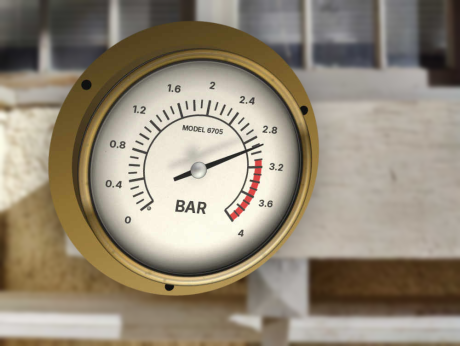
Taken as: 2.9 bar
